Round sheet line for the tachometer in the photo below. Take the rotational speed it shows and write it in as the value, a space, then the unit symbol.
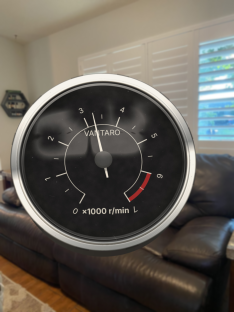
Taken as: 3250 rpm
